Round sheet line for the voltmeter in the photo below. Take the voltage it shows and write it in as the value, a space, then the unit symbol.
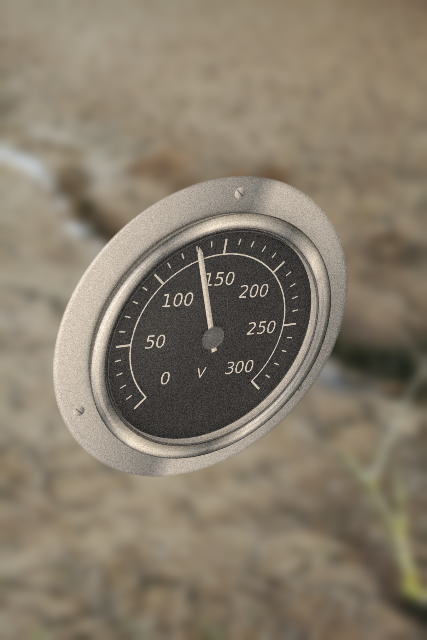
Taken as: 130 V
